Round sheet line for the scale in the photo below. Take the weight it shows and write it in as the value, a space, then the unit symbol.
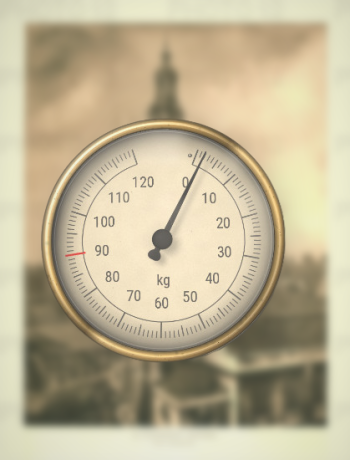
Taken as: 2 kg
